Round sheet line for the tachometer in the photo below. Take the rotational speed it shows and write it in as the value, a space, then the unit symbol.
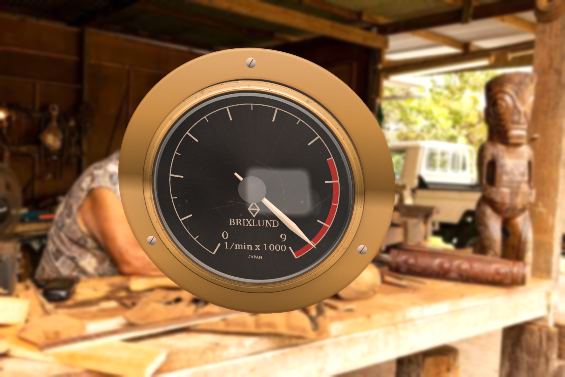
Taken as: 8500 rpm
